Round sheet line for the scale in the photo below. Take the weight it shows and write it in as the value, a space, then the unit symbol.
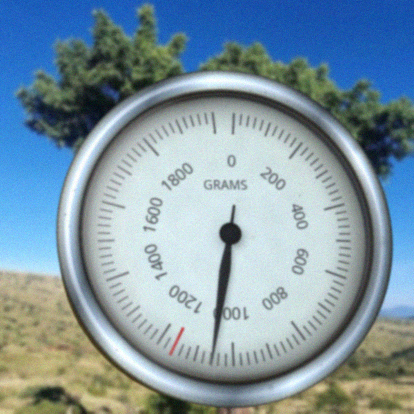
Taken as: 1060 g
